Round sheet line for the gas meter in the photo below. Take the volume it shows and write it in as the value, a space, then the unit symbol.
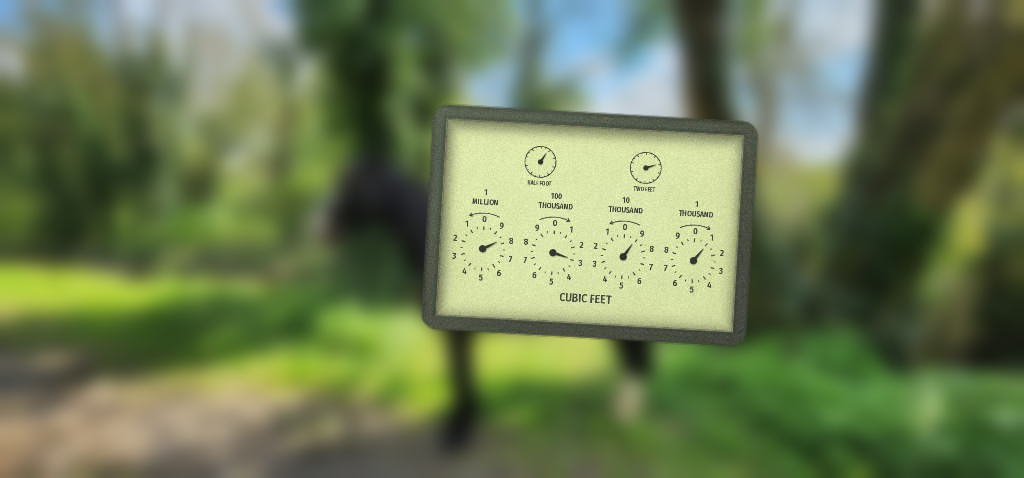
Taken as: 829100 ft³
